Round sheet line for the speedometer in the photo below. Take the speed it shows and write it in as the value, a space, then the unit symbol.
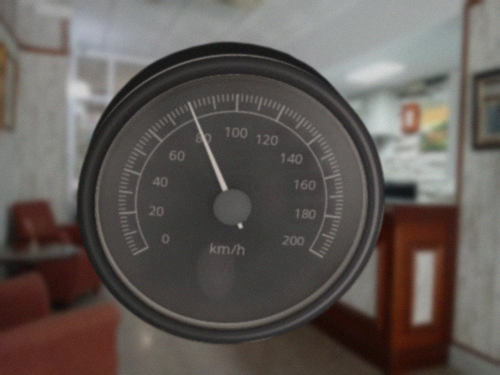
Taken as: 80 km/h
